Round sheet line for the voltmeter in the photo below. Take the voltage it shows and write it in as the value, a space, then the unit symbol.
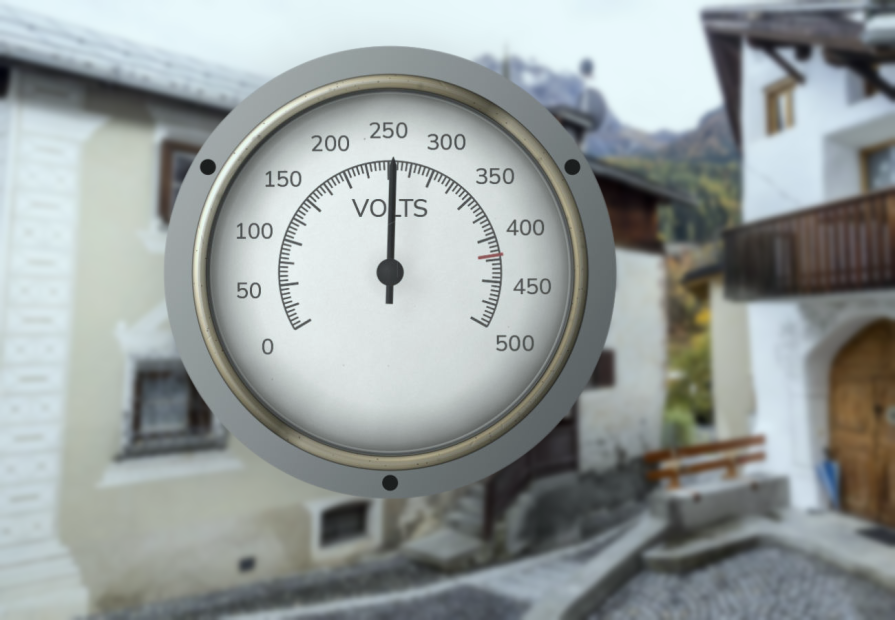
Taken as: 255 V
